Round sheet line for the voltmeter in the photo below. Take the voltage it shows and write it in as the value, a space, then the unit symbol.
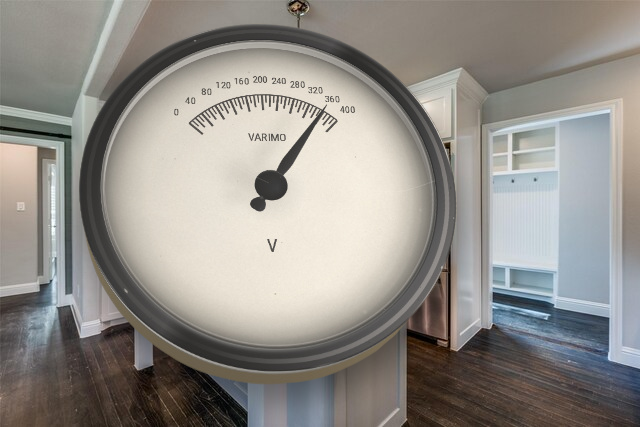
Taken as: 360 V
